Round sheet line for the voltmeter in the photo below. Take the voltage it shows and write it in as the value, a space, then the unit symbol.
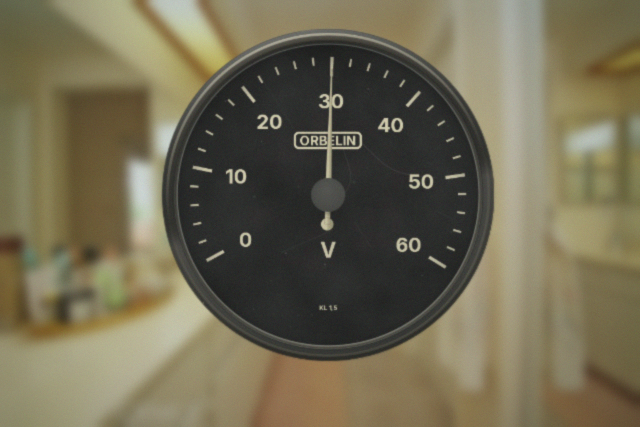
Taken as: 30 V
